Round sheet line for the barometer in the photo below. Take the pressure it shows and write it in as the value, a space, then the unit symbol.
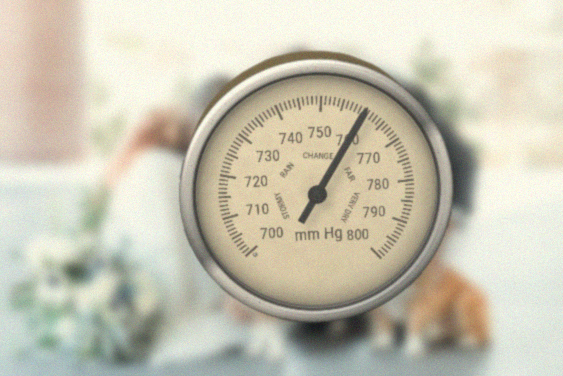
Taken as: 760 mmHg
